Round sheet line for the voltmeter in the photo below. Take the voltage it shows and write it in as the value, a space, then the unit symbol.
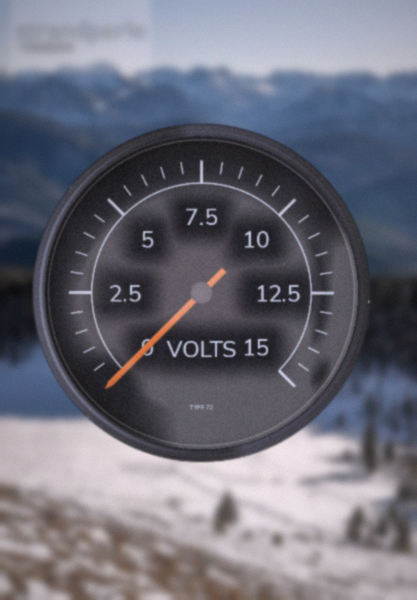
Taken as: 0 V
